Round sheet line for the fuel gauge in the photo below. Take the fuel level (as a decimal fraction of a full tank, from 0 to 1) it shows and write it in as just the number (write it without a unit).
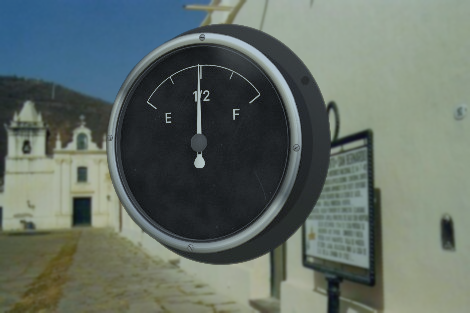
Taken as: 0.5
